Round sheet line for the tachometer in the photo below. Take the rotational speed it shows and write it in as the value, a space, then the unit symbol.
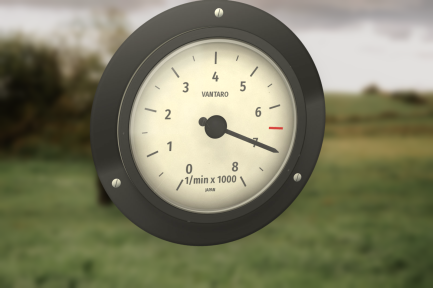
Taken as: 7000 rpm
